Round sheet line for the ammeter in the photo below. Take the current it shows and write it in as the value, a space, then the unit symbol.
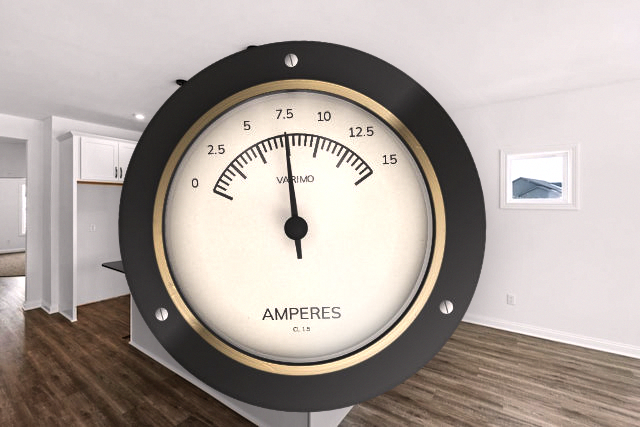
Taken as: 7.5 A
